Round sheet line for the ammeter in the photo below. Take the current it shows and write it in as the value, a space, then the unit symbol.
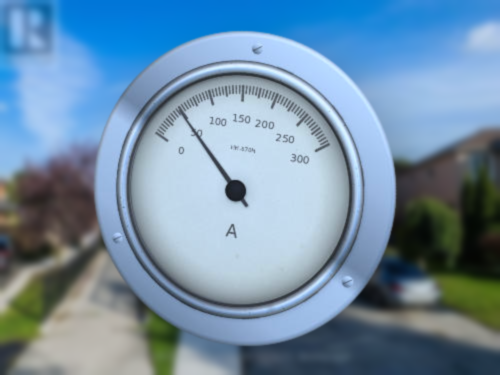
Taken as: 50 A
